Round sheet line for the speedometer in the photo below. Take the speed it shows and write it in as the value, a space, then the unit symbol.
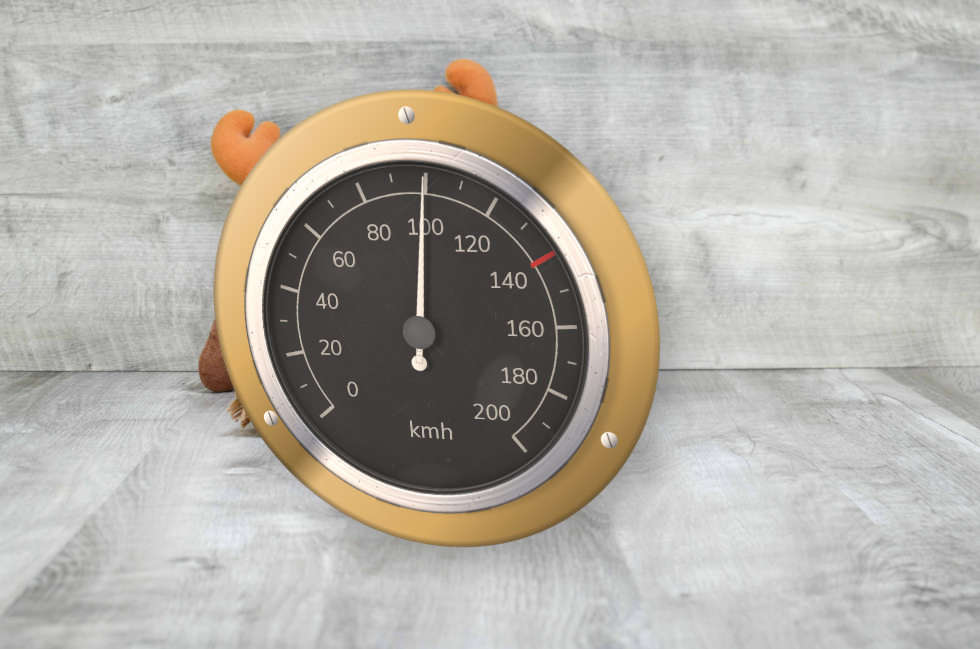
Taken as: 100 km/h
